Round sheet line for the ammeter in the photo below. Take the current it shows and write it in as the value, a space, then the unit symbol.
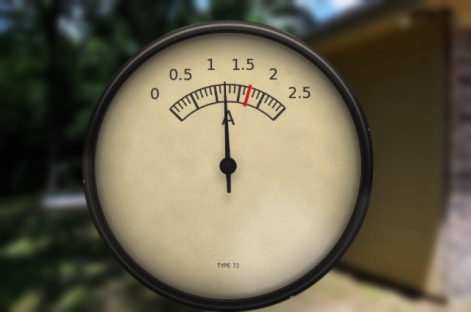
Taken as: 1.2 A
